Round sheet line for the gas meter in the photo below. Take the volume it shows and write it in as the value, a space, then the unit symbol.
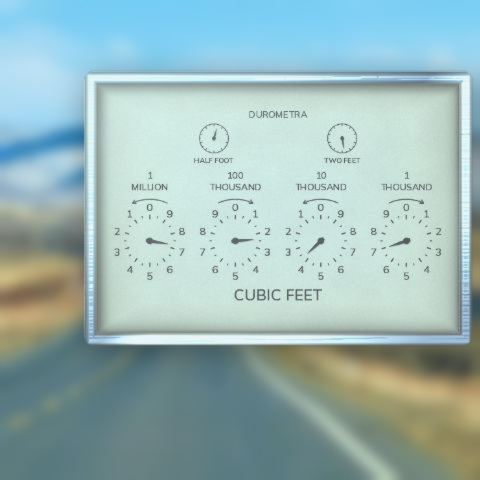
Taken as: 723700 ft³
